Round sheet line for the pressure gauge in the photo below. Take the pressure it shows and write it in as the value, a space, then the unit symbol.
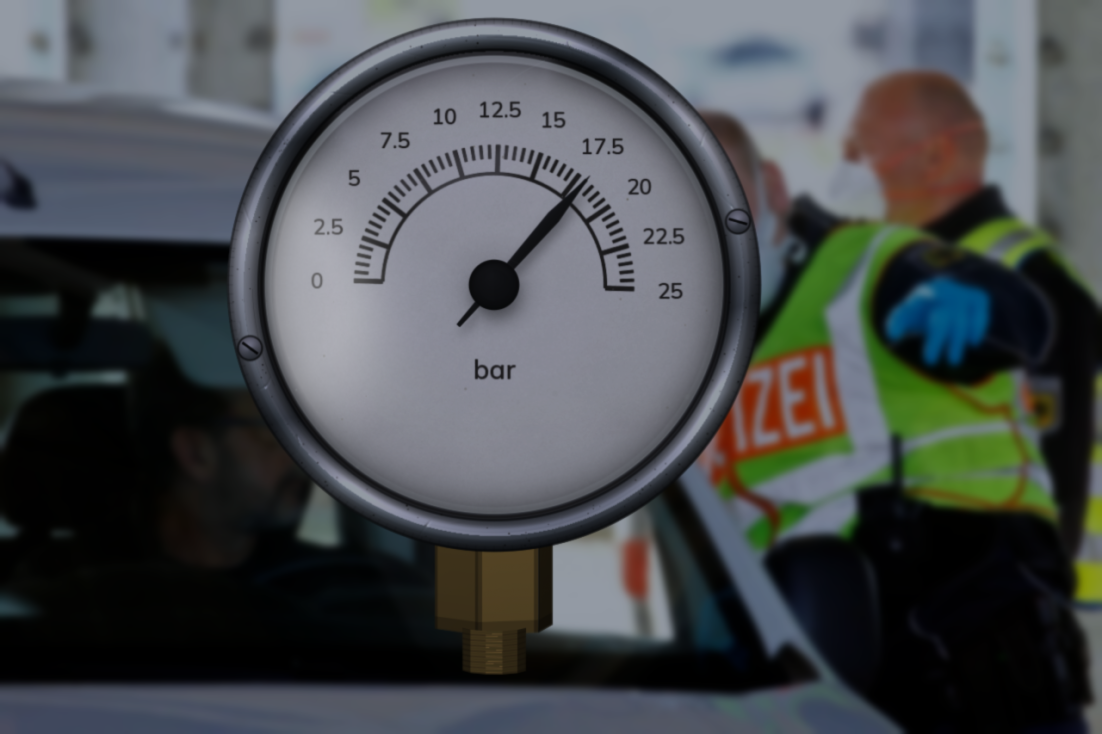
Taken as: 18 bar
